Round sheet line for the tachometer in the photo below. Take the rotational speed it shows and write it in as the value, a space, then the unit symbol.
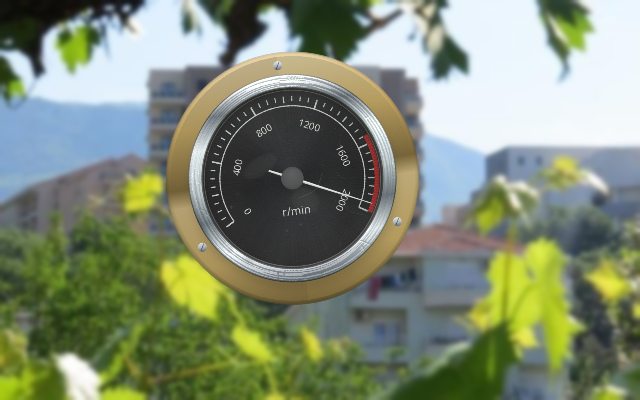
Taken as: 1950 rpm
